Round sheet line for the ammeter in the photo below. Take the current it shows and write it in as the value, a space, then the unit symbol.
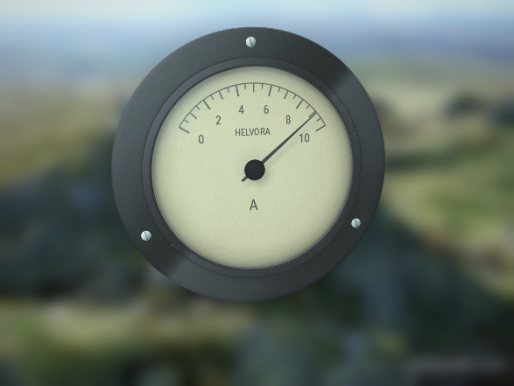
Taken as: 9 A
